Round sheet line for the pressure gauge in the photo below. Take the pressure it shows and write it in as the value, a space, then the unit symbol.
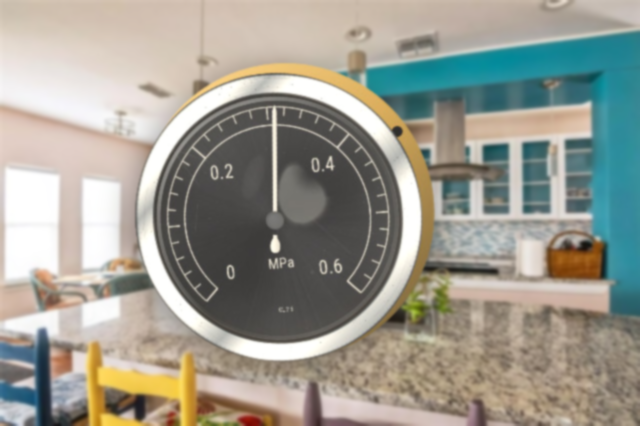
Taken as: 0.31 MPa
